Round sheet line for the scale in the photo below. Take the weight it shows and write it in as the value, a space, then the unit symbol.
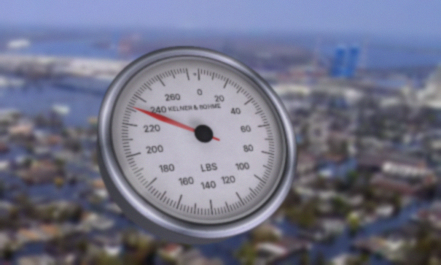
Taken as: 230 lb
